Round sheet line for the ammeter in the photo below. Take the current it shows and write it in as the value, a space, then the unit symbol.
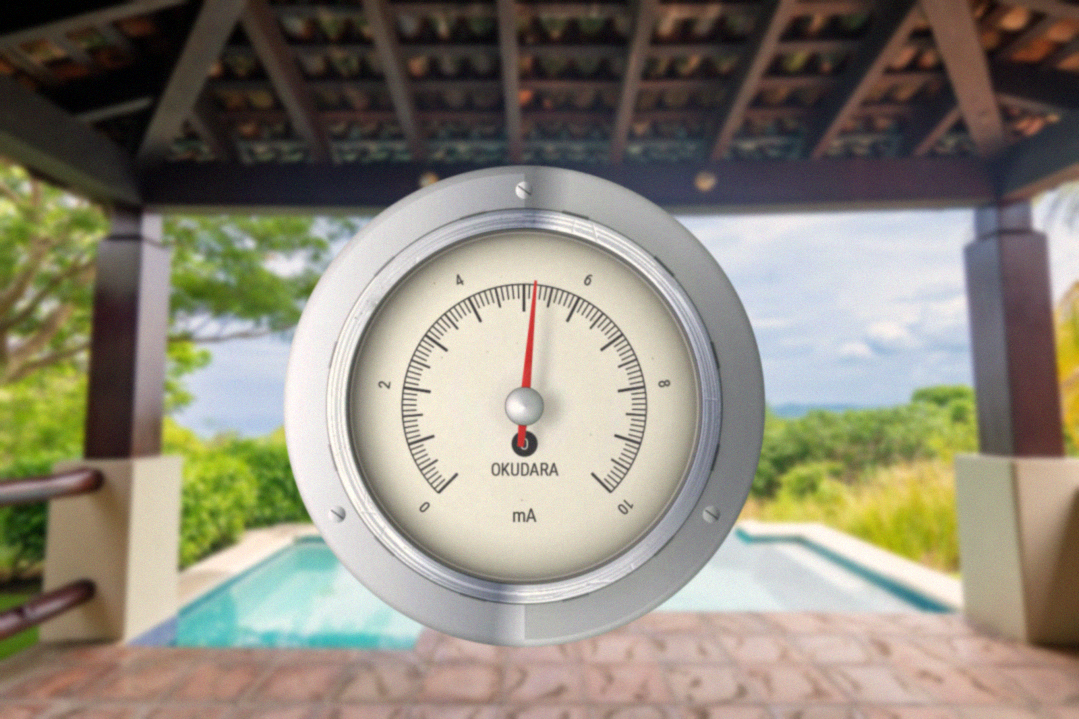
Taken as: 5.2 mA
